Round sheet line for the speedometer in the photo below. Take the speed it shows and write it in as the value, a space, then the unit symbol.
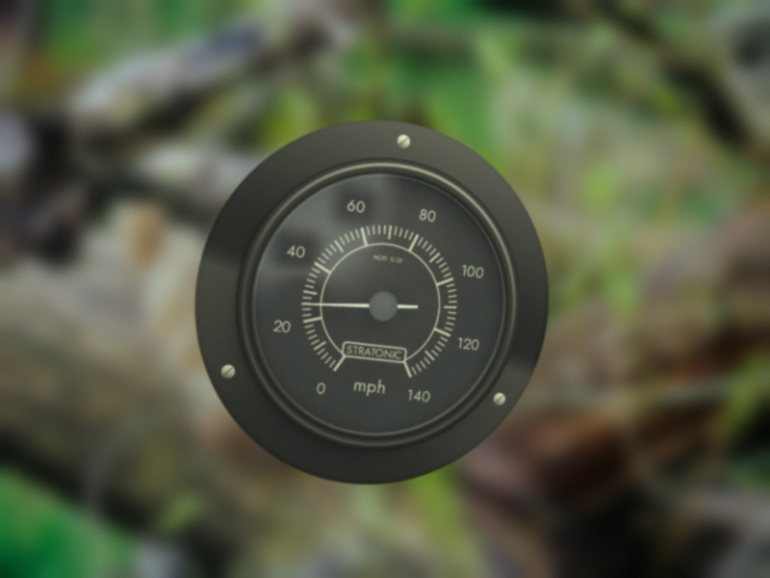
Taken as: 26 mph
